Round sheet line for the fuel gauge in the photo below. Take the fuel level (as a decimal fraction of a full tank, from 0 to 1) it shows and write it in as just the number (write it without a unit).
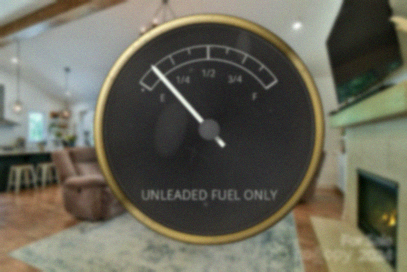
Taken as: 0.125
